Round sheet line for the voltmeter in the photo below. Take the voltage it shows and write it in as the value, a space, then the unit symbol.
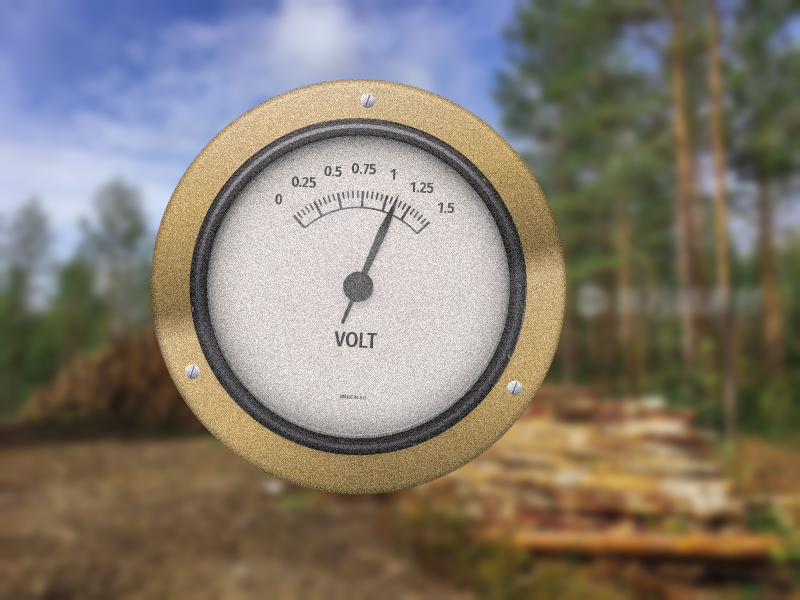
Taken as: 1.1 V
